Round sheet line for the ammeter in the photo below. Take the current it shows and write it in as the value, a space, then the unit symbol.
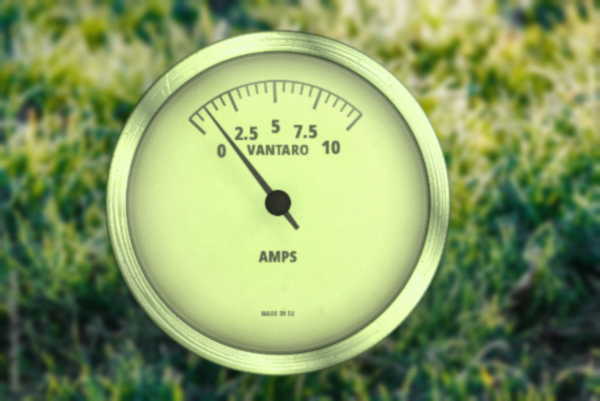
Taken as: 1 A
